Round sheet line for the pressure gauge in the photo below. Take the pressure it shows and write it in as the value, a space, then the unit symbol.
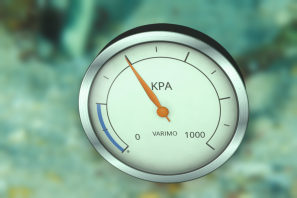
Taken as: 400 kPa
